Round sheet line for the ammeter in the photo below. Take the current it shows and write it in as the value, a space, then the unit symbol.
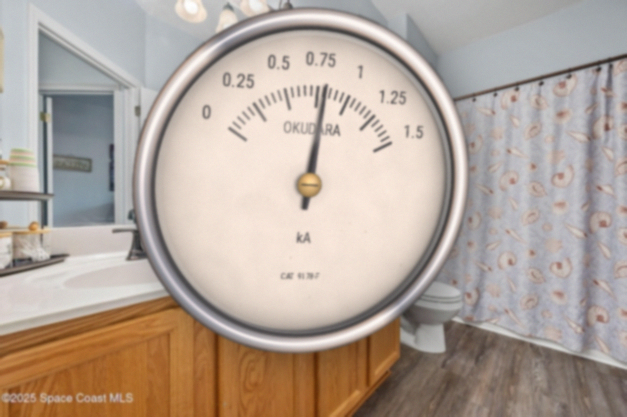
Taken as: 0.8 kA
